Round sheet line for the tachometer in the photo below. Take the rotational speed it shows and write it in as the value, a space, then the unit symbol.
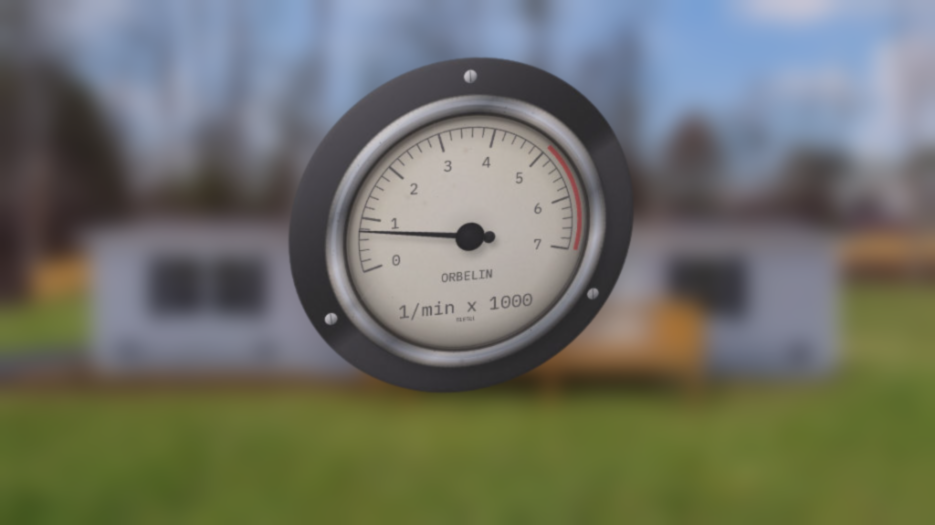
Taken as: 800 rpm
